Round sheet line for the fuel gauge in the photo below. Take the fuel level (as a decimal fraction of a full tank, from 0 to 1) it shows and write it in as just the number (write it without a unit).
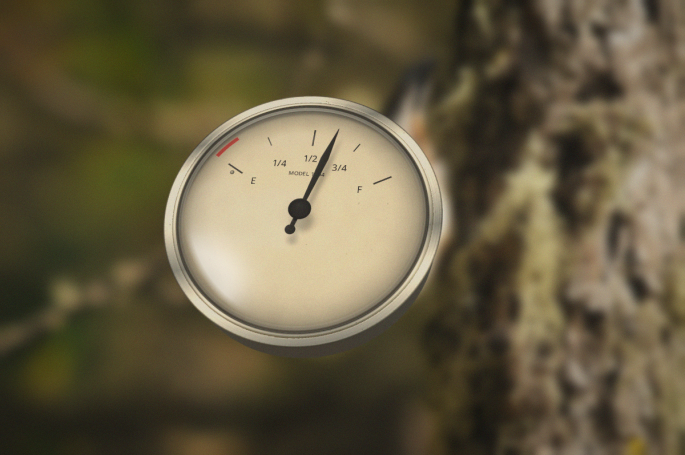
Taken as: 0.625
